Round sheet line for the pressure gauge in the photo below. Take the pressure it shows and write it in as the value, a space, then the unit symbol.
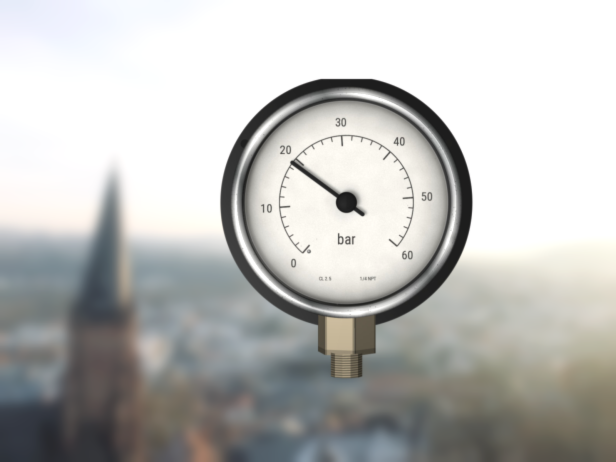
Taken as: 19 bar
